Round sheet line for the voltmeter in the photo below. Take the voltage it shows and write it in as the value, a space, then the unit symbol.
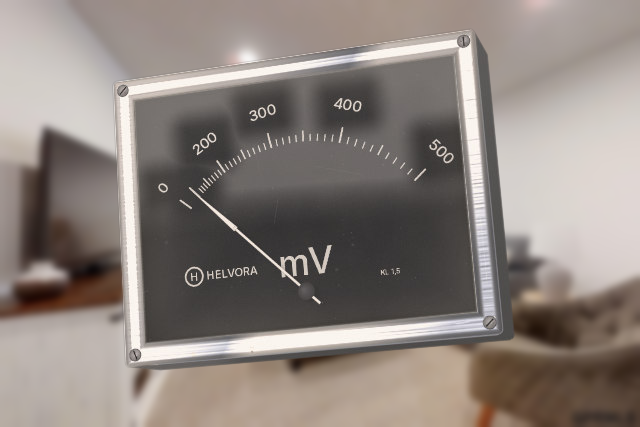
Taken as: 100 mV
